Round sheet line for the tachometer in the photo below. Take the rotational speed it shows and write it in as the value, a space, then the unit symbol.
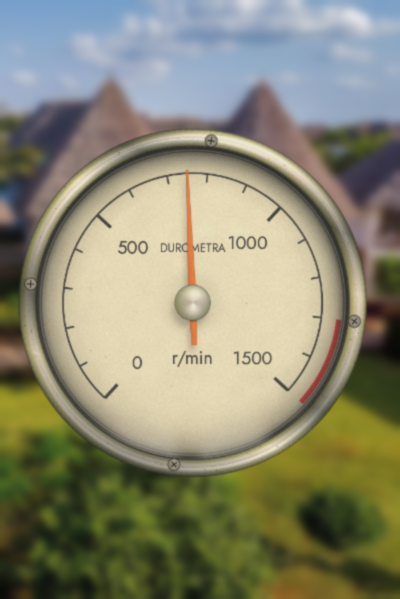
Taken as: 750 rpm
